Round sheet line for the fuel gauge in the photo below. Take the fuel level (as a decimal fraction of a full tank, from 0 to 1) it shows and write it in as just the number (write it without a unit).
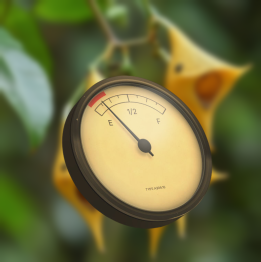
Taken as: 0.125
